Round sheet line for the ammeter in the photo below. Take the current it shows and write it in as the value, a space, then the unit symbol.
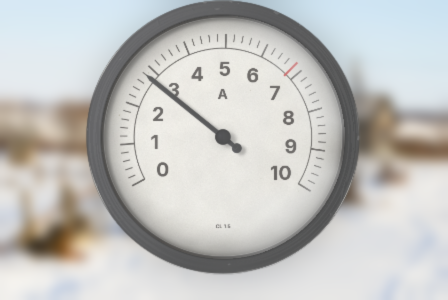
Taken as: 2.8 A
